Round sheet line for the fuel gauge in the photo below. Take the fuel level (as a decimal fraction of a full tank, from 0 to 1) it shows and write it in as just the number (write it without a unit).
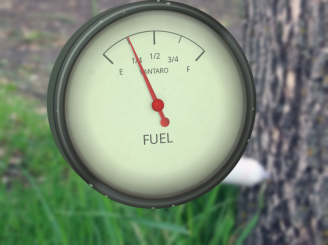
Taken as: 0.25
